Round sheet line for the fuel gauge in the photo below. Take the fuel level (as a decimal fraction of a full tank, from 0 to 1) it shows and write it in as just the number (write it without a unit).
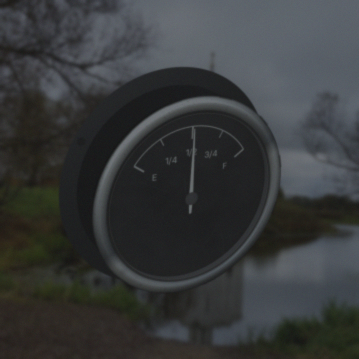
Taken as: 0.5
